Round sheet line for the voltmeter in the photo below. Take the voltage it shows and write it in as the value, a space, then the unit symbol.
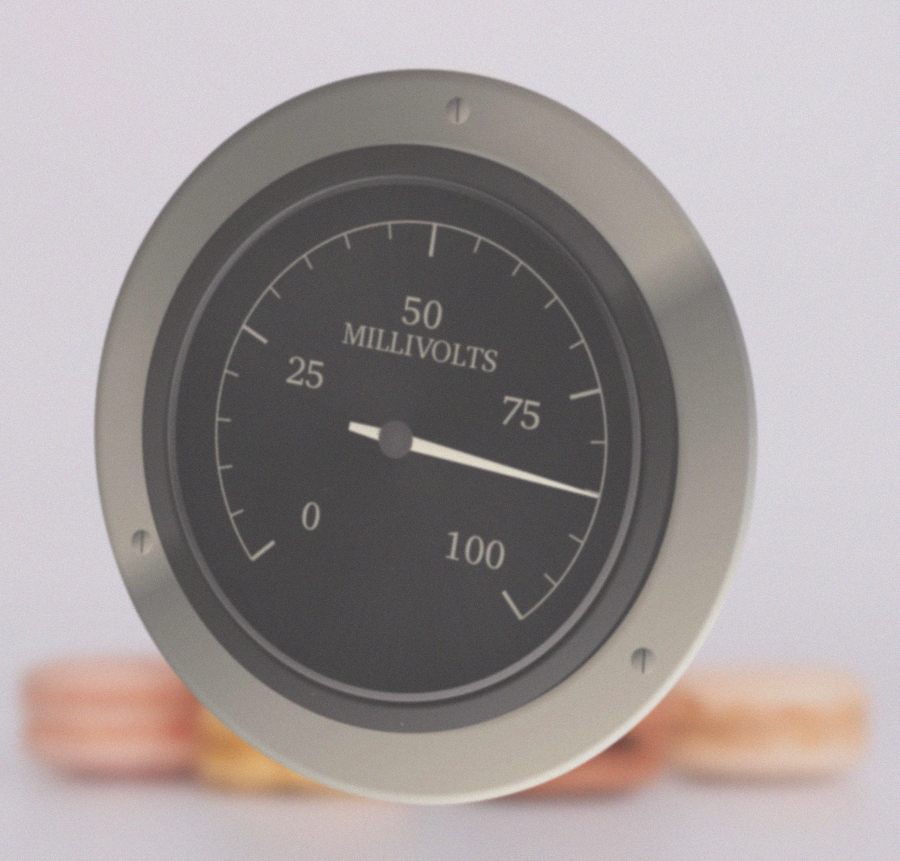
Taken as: 85 mV
